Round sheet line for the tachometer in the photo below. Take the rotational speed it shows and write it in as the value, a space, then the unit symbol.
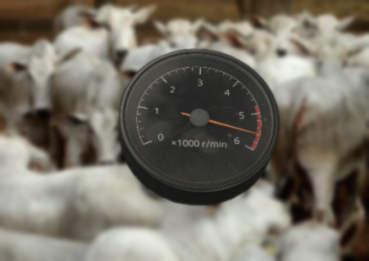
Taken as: 5600 rpm
